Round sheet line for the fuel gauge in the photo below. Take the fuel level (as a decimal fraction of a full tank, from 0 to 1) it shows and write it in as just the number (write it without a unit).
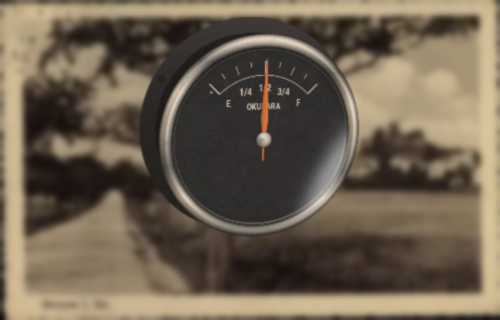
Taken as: 0.5
